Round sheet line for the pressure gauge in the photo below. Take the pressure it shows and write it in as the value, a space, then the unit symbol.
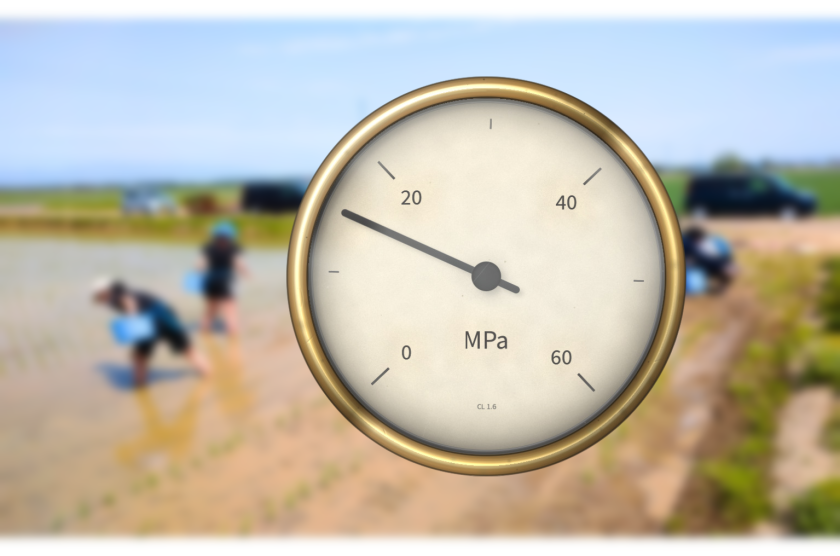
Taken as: 15 MPa
